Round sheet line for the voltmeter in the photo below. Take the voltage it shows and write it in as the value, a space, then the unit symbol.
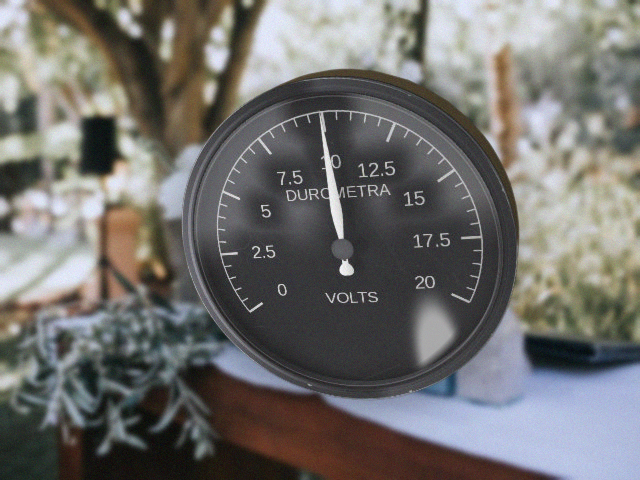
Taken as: 10 V
